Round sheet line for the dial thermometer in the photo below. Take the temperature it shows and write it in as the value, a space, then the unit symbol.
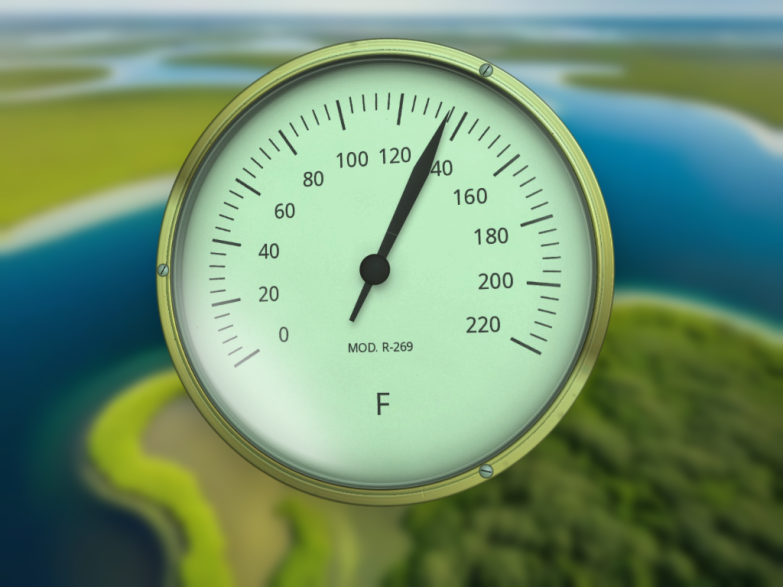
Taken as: 136 °F
